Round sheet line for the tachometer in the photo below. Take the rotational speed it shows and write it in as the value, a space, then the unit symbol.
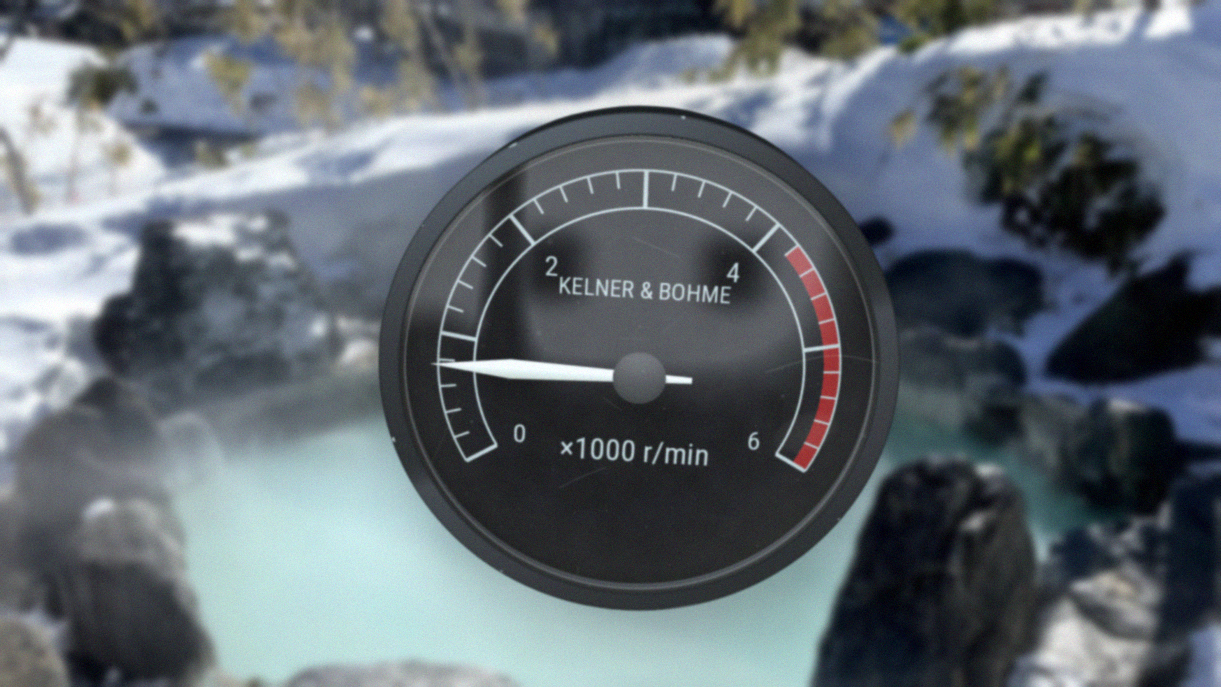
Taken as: 800 rpm
